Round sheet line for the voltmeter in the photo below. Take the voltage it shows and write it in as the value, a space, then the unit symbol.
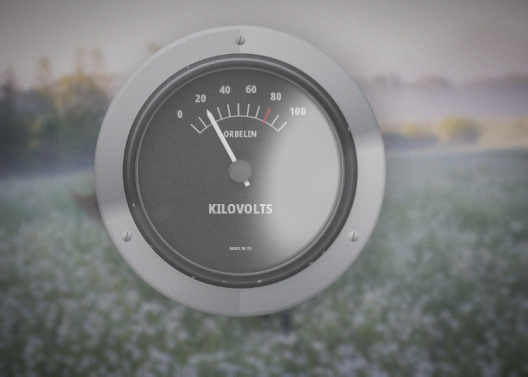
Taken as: 20 kV
